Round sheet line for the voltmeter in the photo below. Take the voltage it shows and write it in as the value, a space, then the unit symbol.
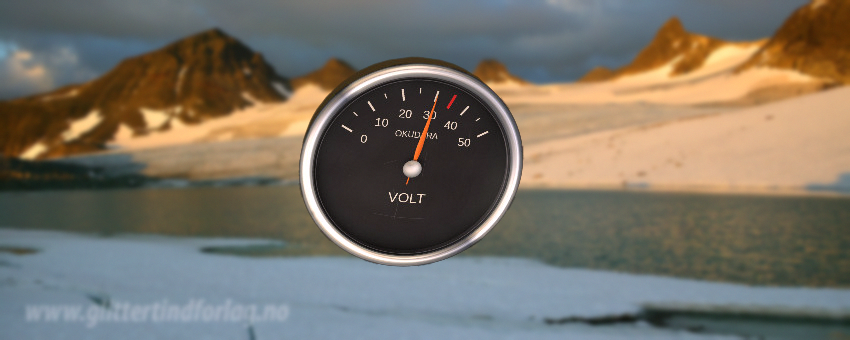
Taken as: 30 V
